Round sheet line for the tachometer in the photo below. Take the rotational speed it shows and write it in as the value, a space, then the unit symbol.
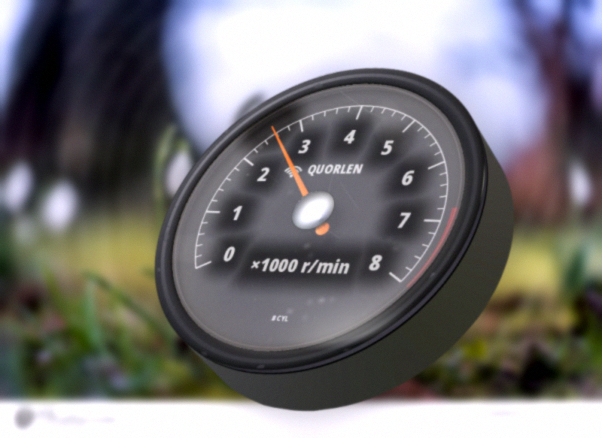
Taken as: 2600 rpm
